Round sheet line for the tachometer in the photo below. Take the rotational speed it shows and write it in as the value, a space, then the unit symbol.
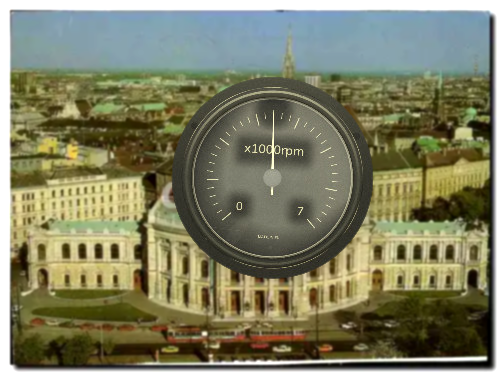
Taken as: 3400 rpm
